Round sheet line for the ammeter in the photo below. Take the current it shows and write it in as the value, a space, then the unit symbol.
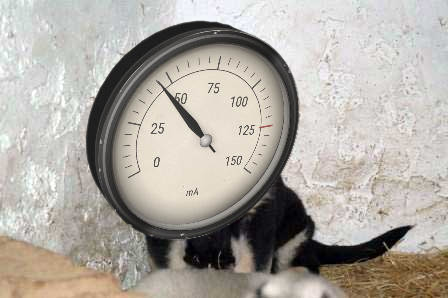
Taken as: 45 mA
